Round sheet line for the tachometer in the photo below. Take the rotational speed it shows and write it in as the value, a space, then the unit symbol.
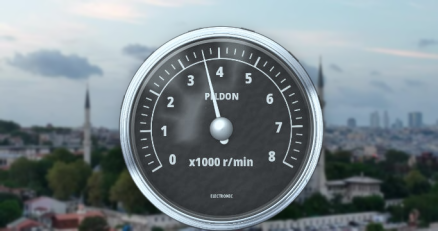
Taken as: 3600 rpm
